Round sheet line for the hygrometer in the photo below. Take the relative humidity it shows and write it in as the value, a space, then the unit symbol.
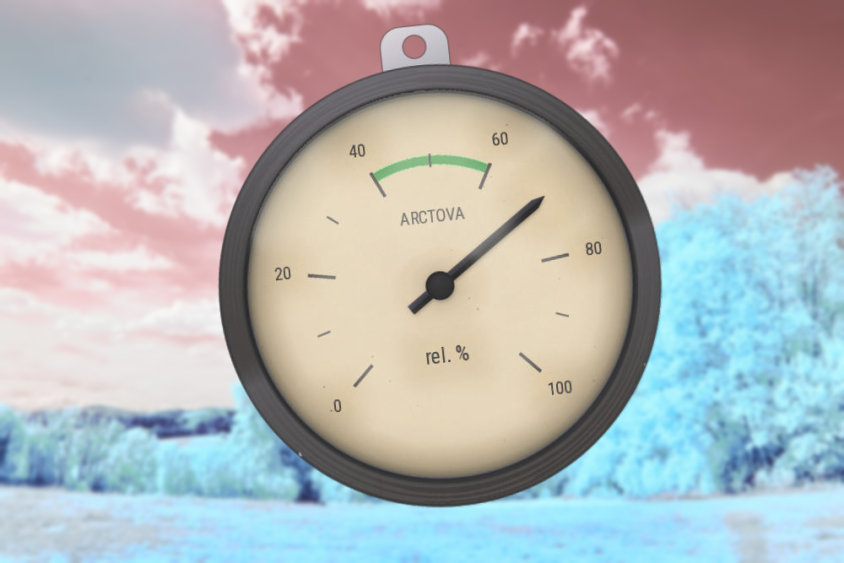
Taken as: 70 %
